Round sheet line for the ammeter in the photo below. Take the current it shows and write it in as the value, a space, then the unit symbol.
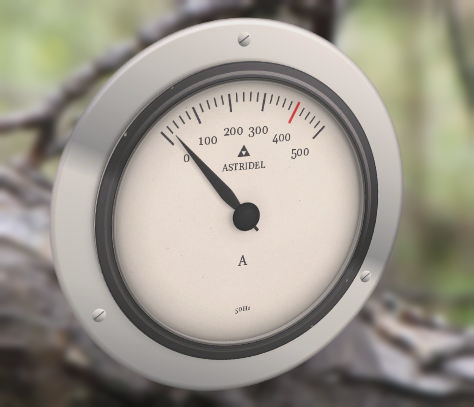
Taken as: 20 A
